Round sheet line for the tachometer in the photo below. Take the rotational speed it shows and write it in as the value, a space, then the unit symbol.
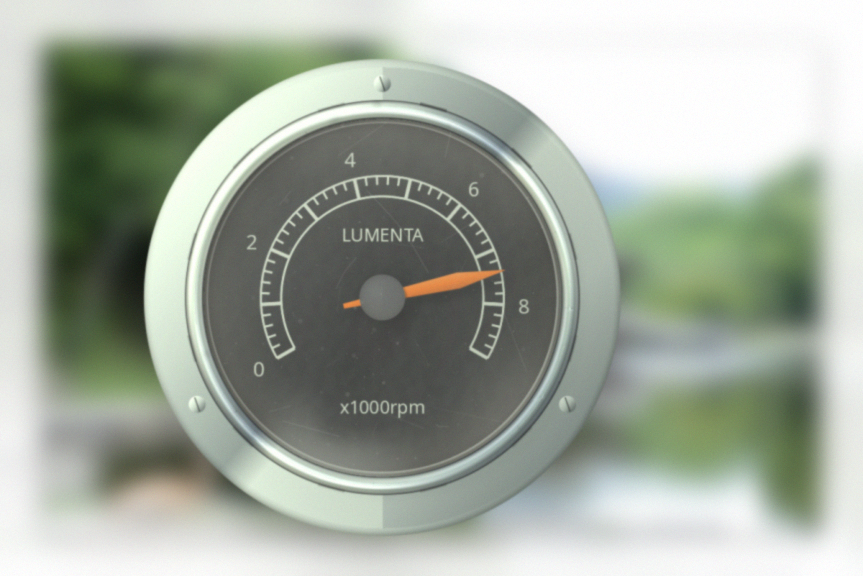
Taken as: 7400 rpm
